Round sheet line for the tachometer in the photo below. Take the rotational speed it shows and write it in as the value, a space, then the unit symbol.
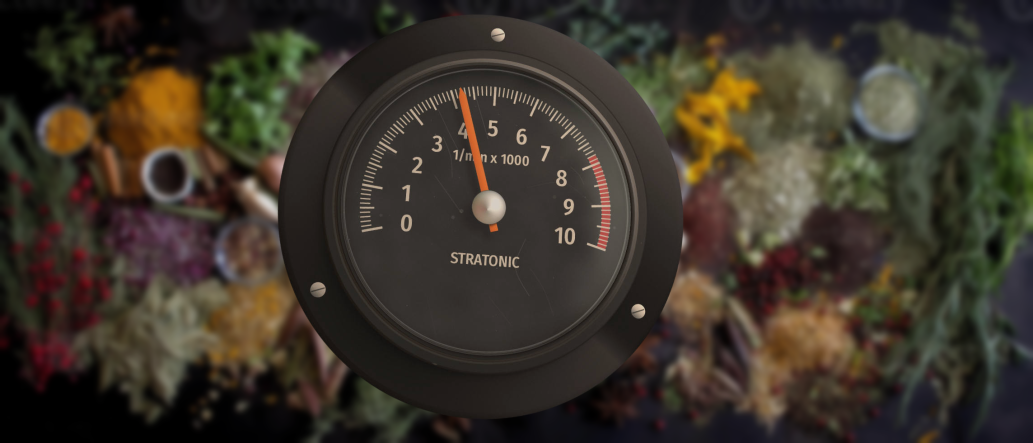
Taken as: 4200 rpm
